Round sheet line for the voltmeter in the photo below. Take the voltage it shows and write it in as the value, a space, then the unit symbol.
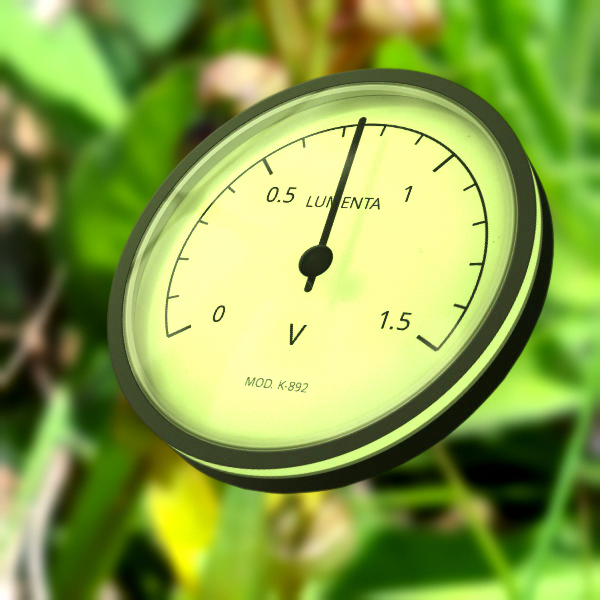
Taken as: 0.75 V
